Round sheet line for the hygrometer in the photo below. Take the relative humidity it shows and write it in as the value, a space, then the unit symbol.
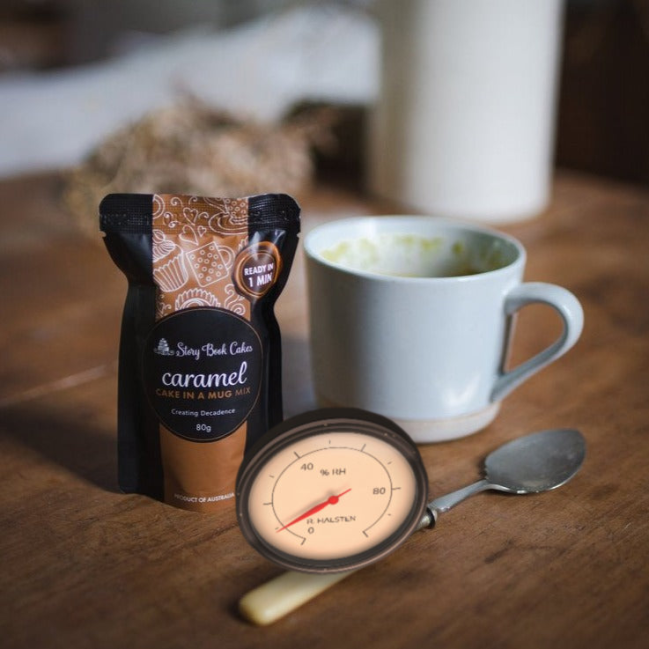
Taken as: 10 %
